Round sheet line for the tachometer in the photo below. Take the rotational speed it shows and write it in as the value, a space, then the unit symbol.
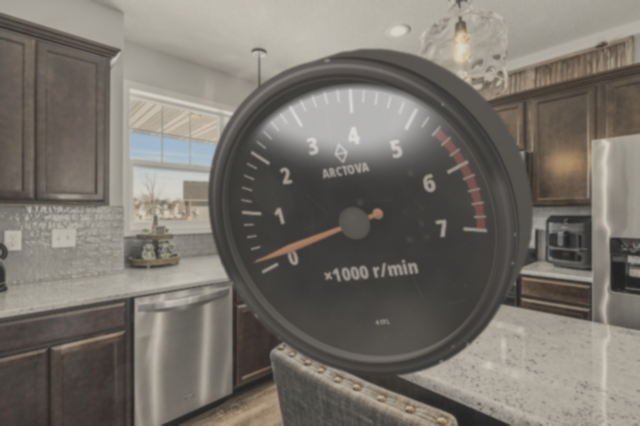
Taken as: 200 rpm
